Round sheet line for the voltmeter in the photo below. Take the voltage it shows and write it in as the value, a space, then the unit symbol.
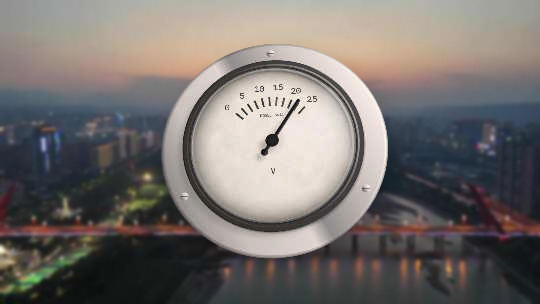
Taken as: 22.5 V
